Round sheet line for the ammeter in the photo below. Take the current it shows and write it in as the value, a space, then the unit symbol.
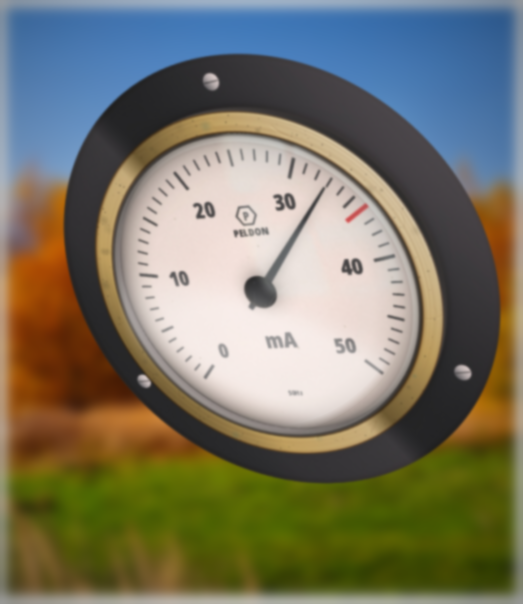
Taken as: 33 mA
